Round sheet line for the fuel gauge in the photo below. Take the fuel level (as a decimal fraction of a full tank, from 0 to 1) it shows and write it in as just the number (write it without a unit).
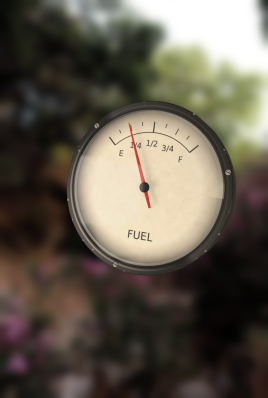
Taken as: 0.25
